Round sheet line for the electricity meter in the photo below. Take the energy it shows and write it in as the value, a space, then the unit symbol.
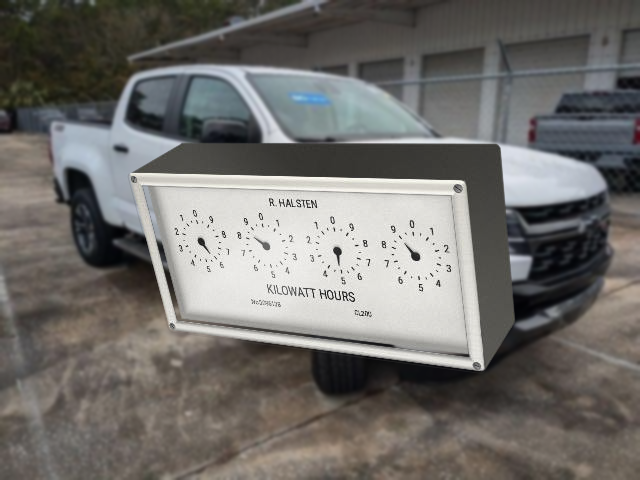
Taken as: 5849 kWh
